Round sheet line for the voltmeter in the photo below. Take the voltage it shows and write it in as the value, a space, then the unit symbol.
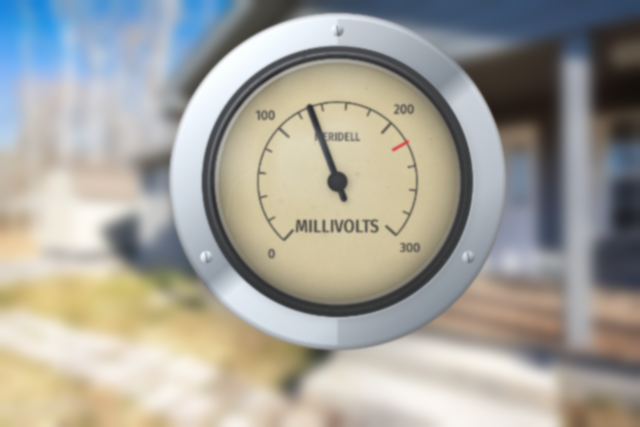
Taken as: 130 mV
